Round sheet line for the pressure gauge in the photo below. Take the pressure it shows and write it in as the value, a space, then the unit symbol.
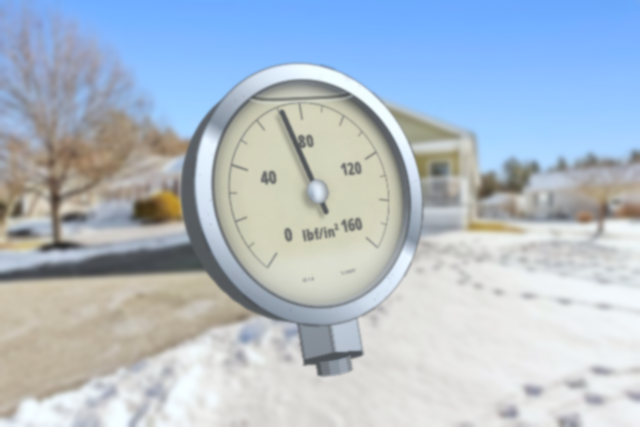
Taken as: 70 psi
